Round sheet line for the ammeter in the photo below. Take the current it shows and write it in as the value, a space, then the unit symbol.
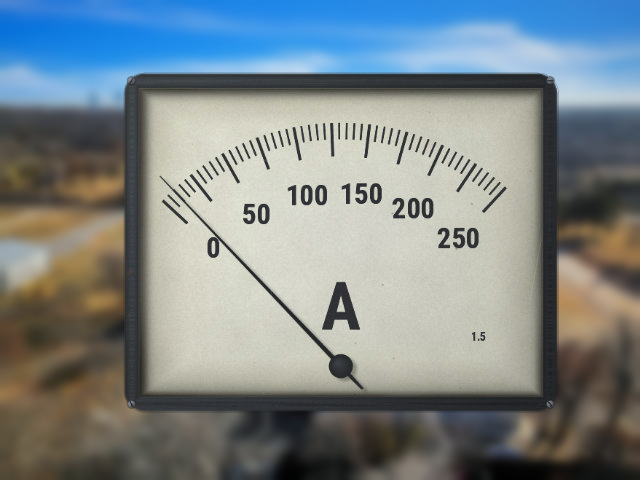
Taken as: 10 A
